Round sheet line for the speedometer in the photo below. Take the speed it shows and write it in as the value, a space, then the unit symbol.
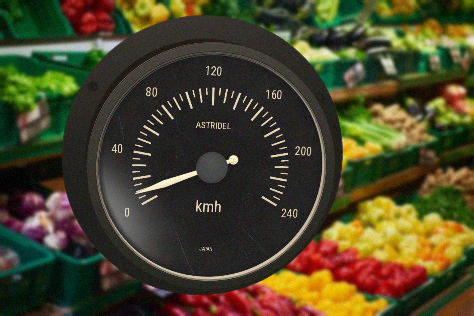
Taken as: 10 km/h
